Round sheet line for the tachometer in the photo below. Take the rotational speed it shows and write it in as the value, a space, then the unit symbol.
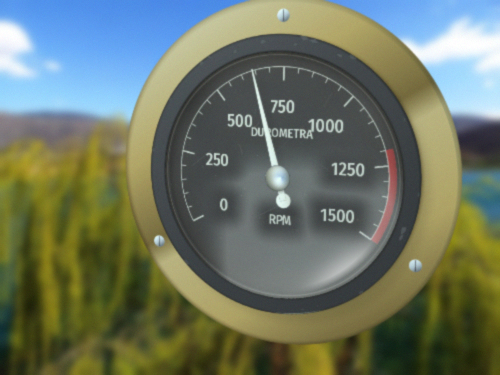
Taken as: 650 rpm
